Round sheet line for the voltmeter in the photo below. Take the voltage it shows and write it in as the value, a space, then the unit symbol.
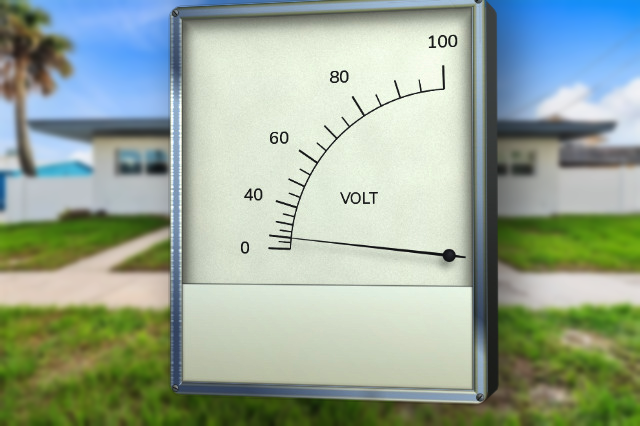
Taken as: 20 V
